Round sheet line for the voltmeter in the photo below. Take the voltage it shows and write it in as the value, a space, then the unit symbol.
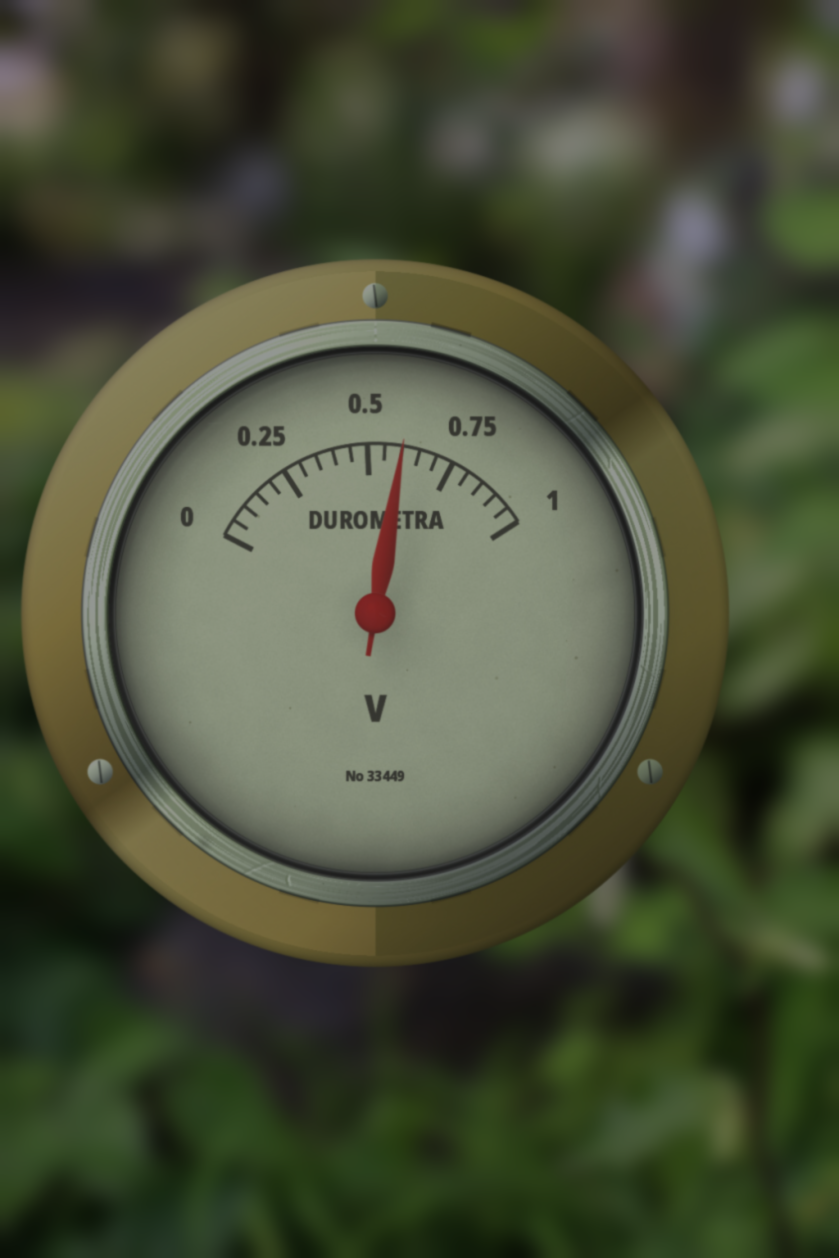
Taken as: 0.6 V
